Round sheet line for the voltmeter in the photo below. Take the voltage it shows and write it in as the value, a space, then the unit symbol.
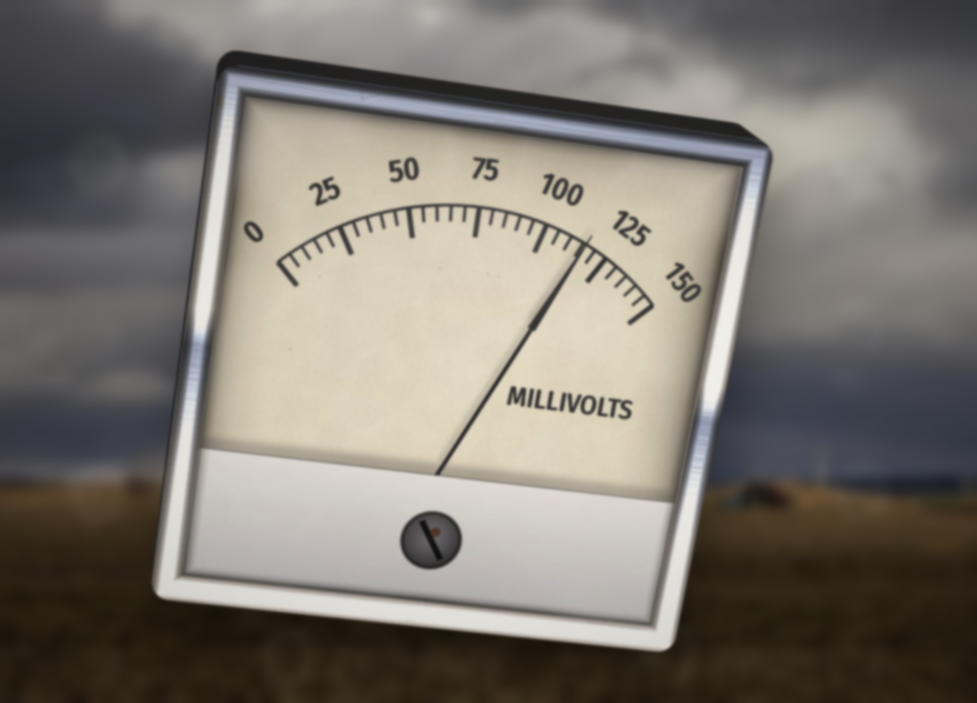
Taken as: 115 mV
